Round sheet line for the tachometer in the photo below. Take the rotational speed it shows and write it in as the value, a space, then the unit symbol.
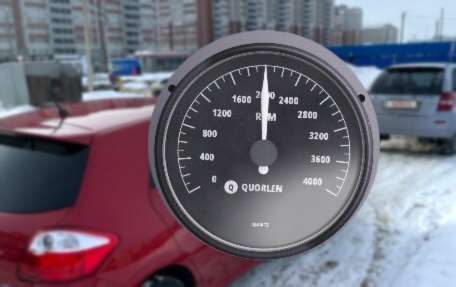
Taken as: 2000 rpm
